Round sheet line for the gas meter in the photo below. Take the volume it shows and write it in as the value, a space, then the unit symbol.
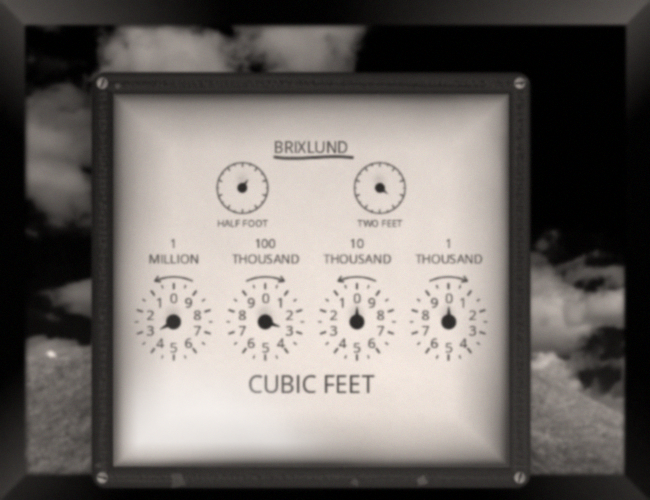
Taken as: 330000 ft³
